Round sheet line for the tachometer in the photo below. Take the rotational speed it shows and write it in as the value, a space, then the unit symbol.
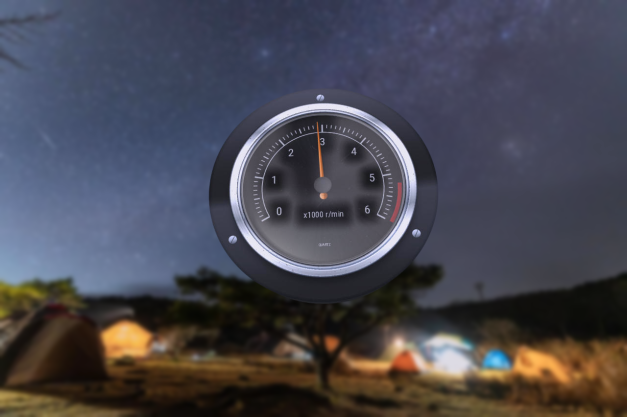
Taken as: 2900 rpm
